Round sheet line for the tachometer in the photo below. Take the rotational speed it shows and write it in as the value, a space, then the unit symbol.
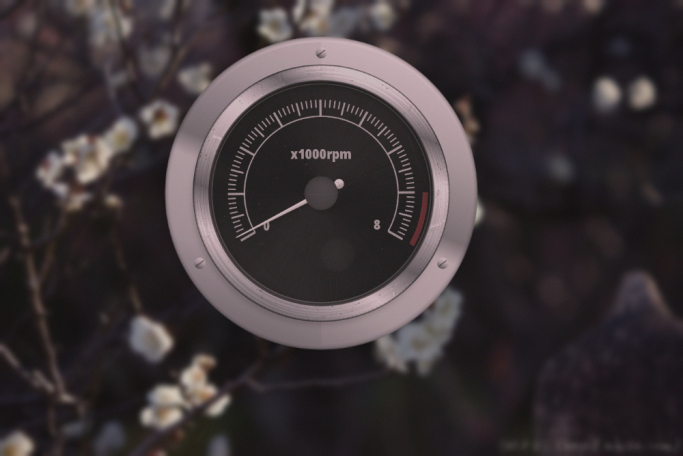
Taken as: 100 rpm
